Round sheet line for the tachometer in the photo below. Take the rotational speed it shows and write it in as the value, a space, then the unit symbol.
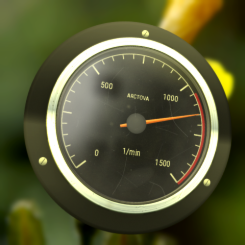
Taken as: 1150 rpm
